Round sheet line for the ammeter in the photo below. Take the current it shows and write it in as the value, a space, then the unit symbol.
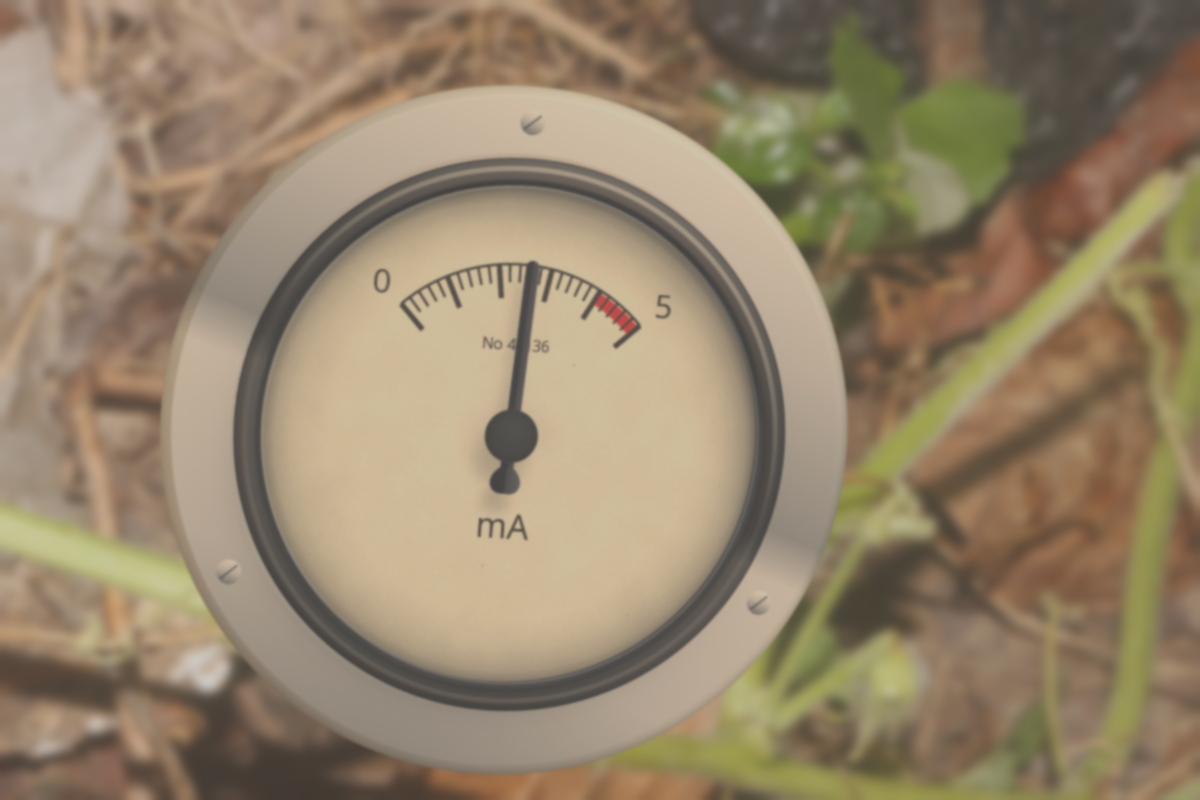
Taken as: 2.6 mA
